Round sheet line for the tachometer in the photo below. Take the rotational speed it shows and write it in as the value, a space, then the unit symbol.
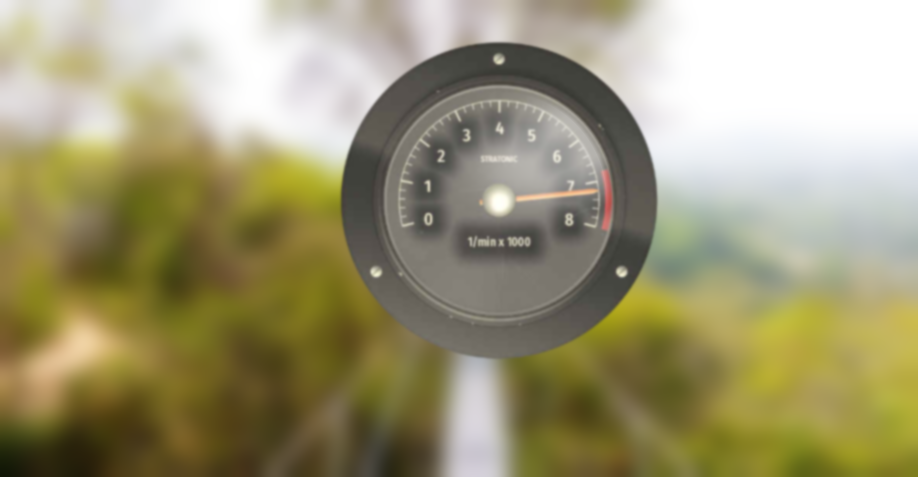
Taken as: 7200 rpm
